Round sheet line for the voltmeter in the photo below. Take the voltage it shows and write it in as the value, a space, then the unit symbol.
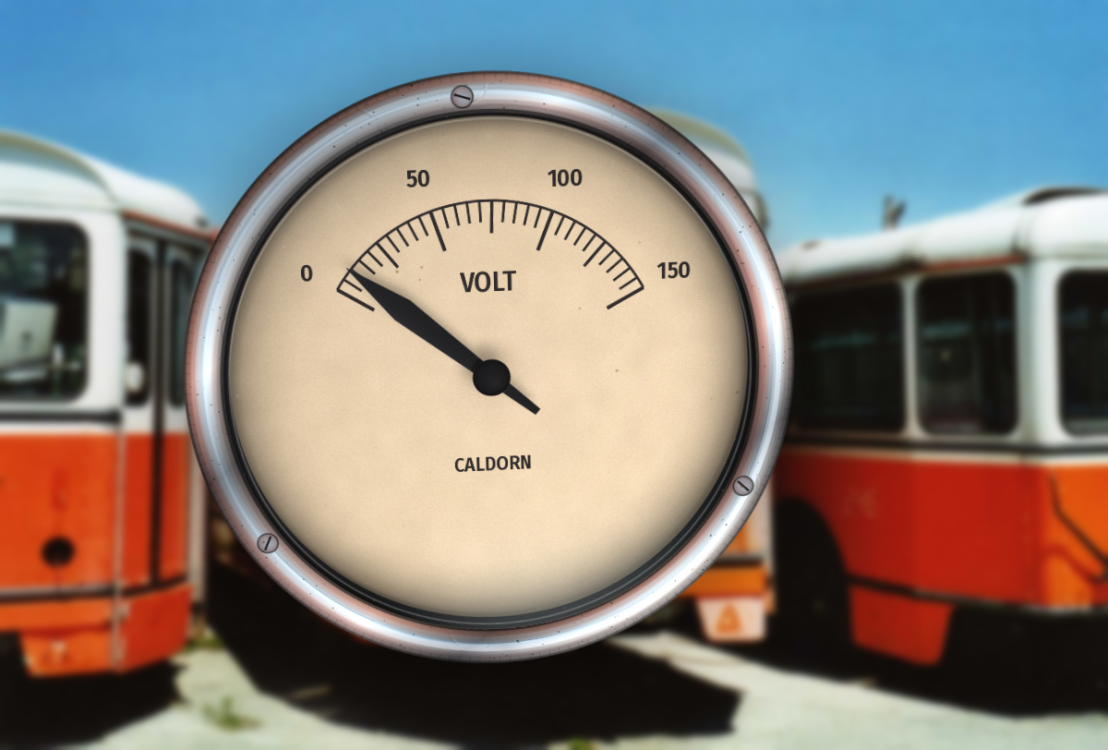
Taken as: 10 V
